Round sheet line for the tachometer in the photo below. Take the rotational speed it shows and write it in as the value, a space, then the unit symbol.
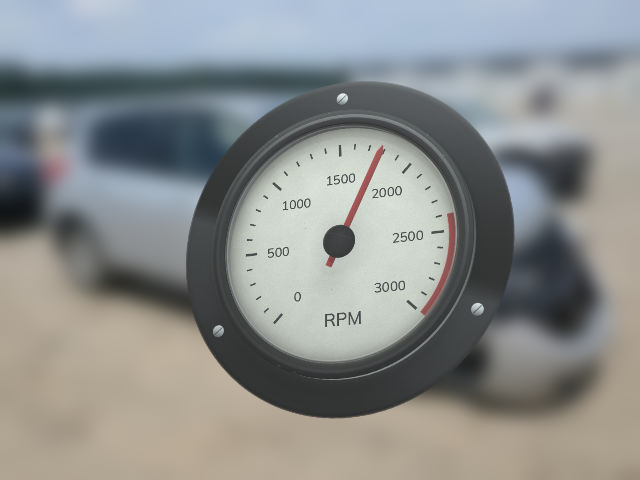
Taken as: 1800 rpm
